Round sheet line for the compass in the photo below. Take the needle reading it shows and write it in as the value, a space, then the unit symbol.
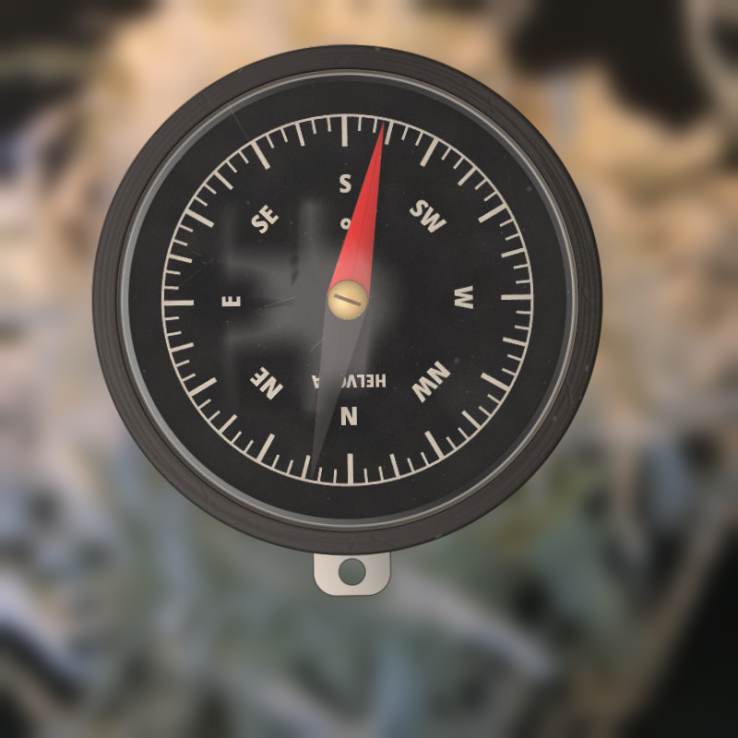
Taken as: 192.5 °
